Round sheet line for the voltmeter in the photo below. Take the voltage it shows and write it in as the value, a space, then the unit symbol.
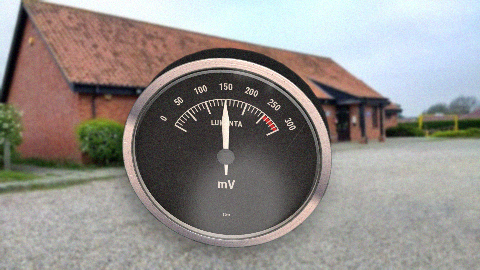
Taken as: 150 mV
